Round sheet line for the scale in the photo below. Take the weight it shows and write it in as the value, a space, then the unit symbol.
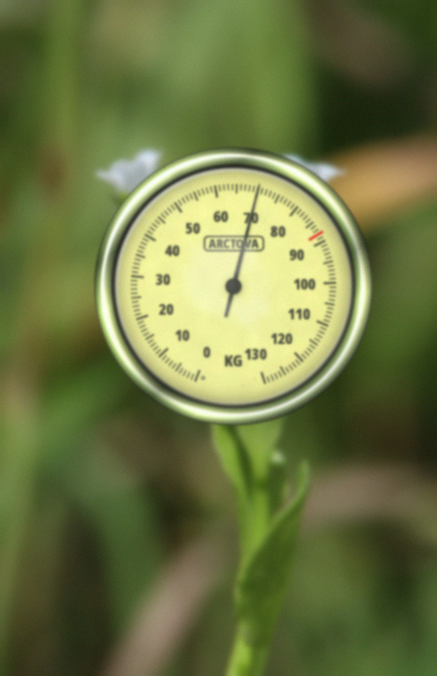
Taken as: 70 kg
